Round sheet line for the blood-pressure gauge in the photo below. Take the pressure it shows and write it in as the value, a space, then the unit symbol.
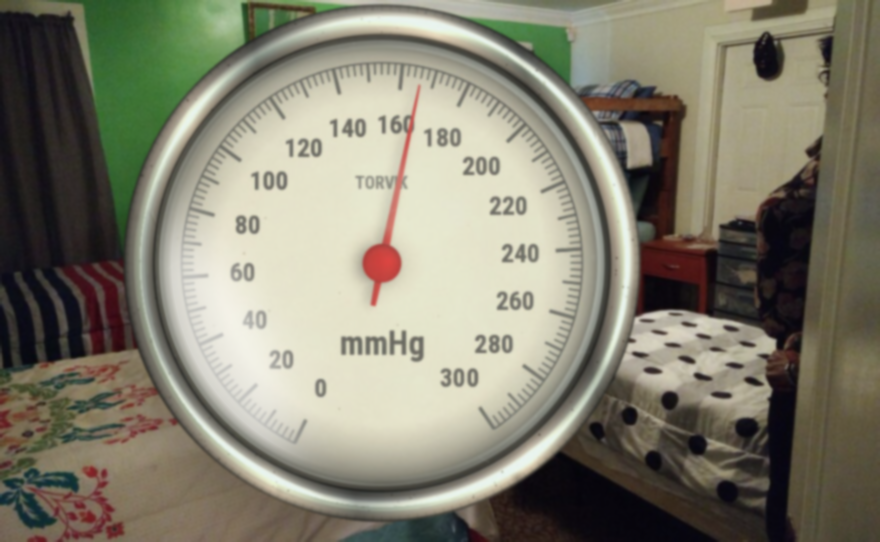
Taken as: 166 mmHg
